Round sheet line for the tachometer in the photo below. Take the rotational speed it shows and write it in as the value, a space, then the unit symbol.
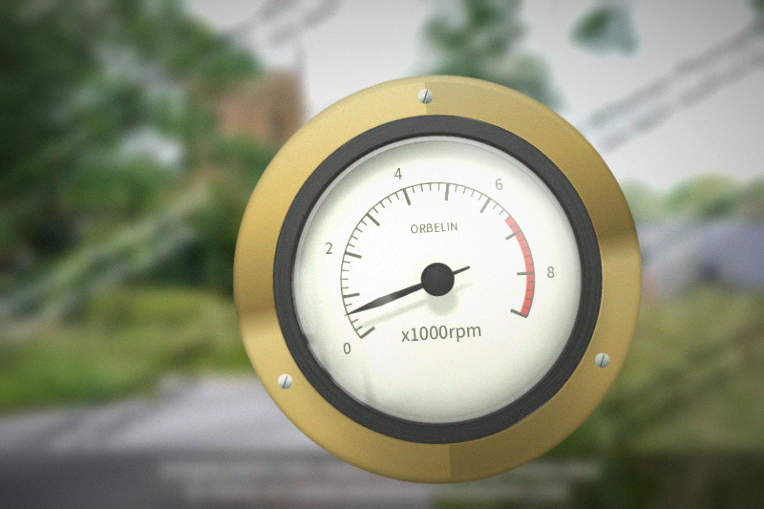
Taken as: 600 rpm
